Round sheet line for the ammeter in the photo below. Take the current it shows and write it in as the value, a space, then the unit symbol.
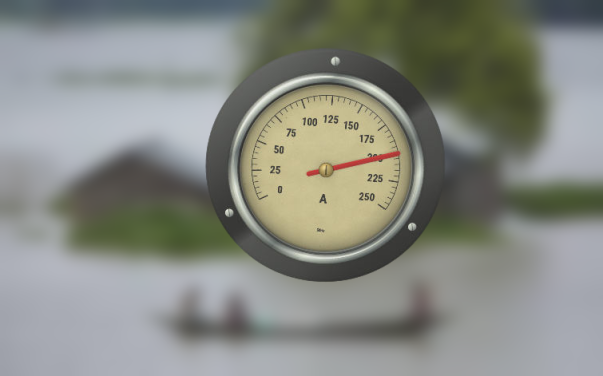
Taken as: 200 A
